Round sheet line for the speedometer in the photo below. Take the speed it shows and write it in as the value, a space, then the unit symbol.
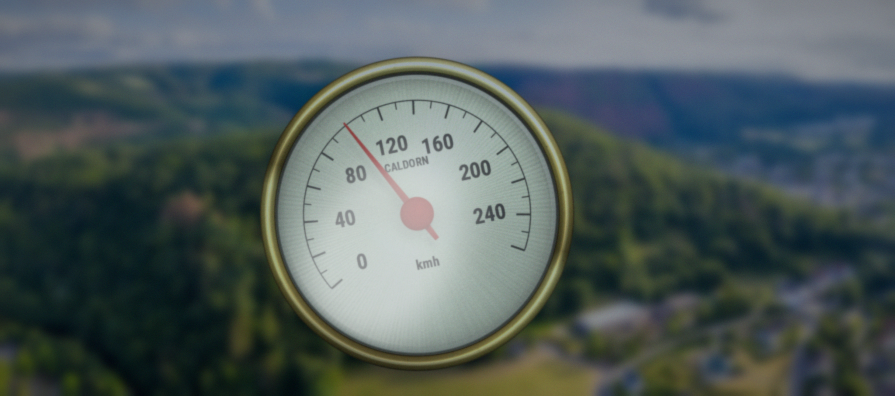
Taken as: 100 km/h
